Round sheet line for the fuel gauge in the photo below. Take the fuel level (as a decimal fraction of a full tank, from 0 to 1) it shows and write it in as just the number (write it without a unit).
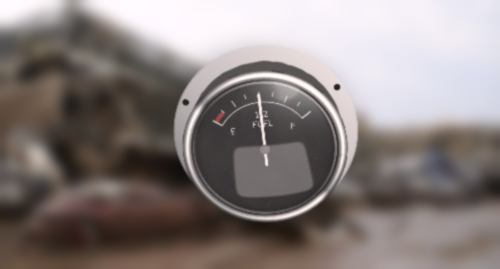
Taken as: 0.5
